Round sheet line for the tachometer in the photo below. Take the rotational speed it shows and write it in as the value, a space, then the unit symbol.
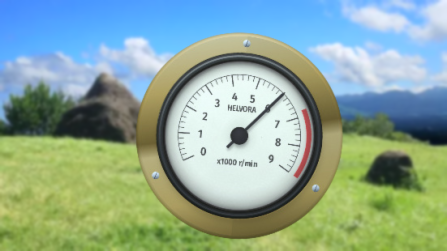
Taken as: 6000 rpm
